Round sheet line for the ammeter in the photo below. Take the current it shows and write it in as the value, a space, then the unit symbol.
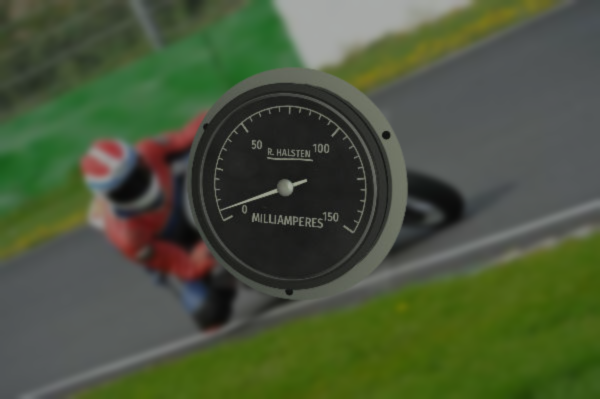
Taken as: 5 mA
